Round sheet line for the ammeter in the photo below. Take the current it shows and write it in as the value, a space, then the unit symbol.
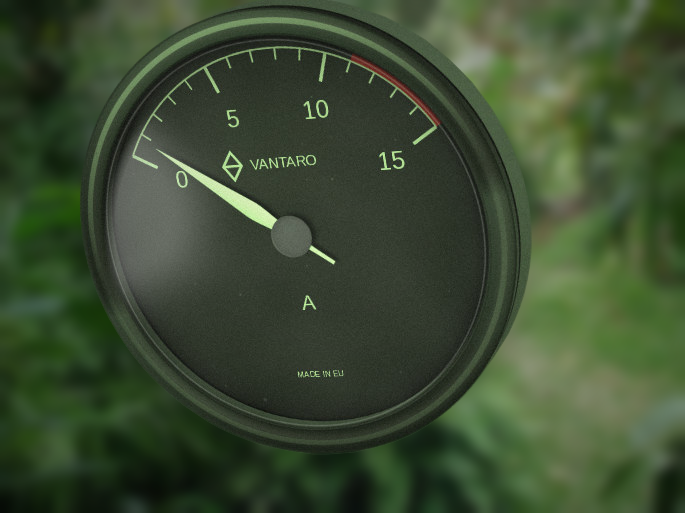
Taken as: 1 A
